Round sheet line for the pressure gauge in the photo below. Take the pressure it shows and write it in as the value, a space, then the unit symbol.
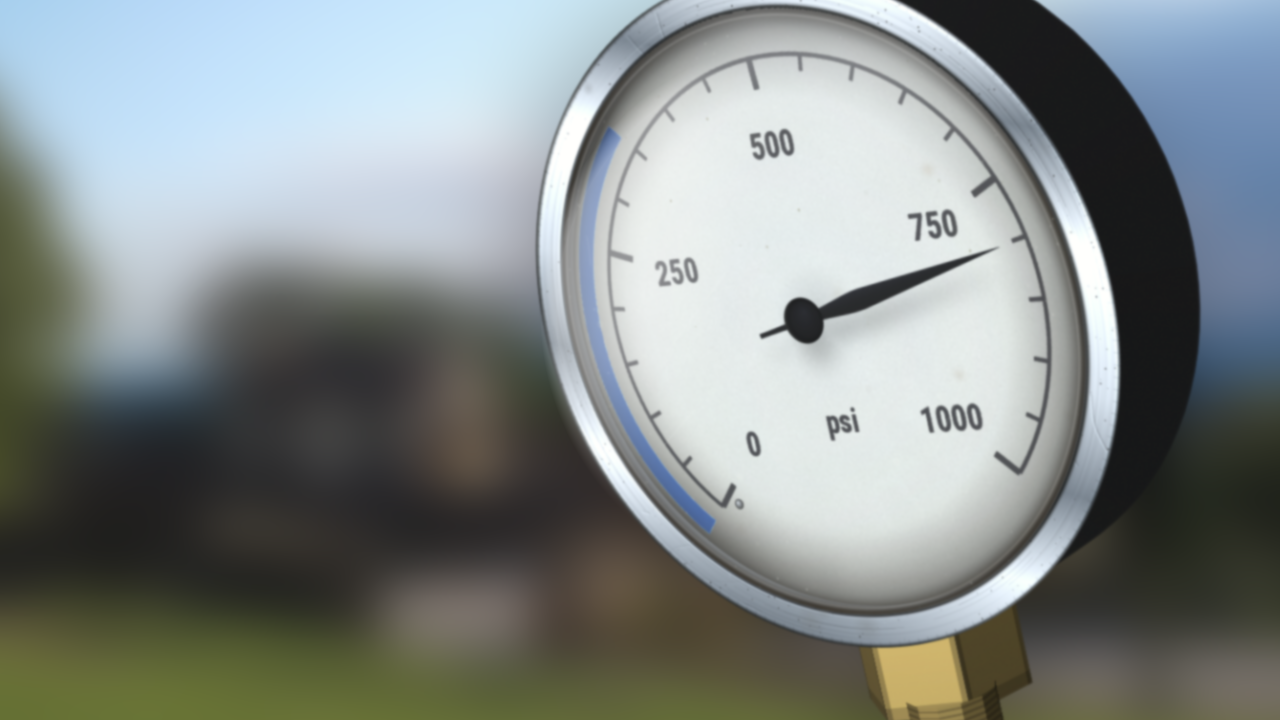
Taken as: 800 psi
